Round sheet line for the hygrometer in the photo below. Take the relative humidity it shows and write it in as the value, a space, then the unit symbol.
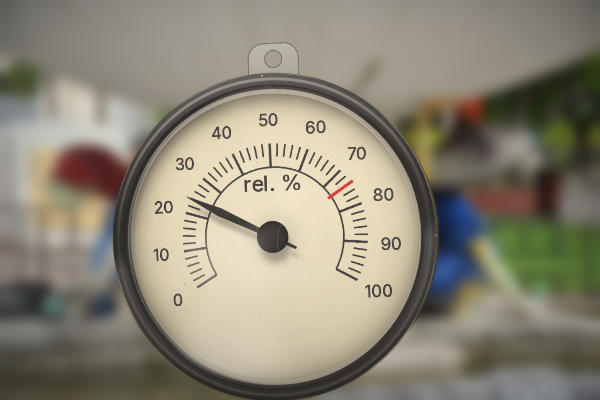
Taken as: 24 %
